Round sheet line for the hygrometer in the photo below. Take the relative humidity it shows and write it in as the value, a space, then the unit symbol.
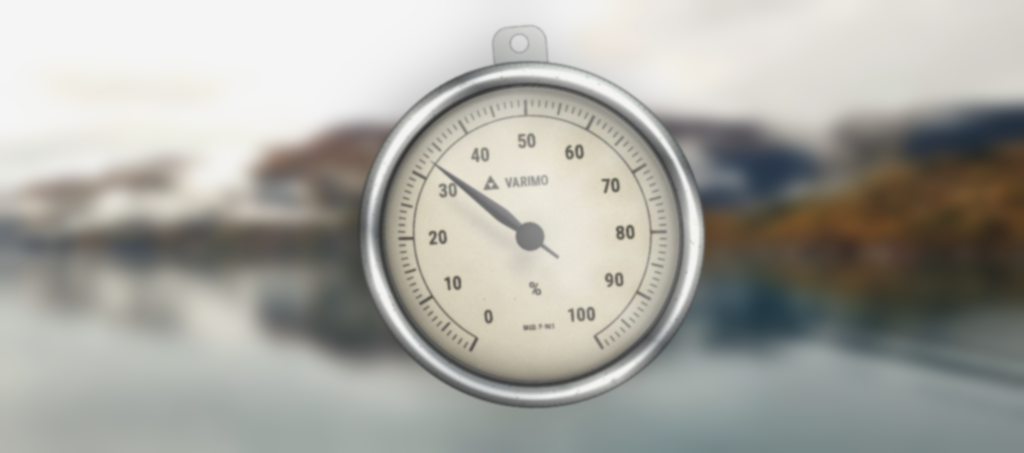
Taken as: 33 %
